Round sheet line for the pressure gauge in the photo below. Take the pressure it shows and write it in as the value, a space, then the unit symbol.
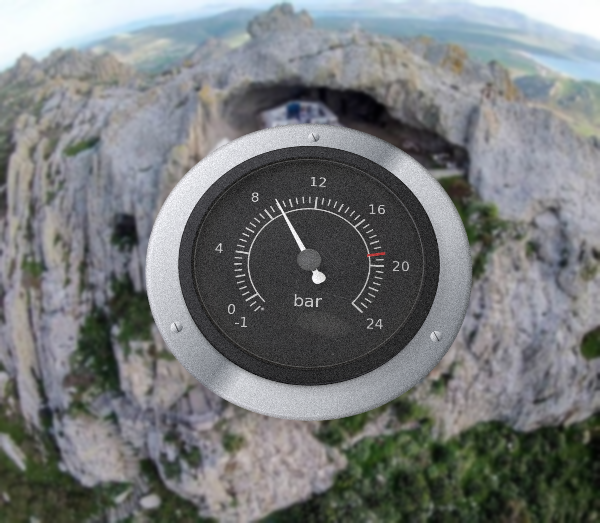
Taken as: 9 bar
